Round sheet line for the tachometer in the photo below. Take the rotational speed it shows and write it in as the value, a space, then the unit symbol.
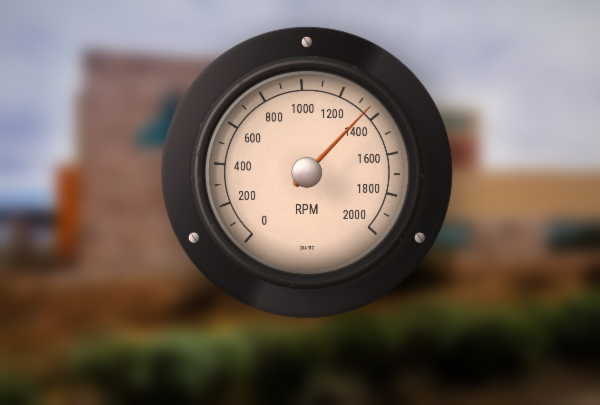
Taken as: 1350 rpm
